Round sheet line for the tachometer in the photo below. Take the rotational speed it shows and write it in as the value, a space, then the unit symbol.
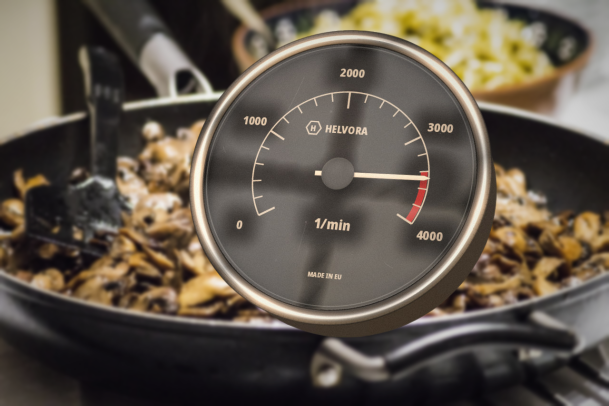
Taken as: 3500 rpm
